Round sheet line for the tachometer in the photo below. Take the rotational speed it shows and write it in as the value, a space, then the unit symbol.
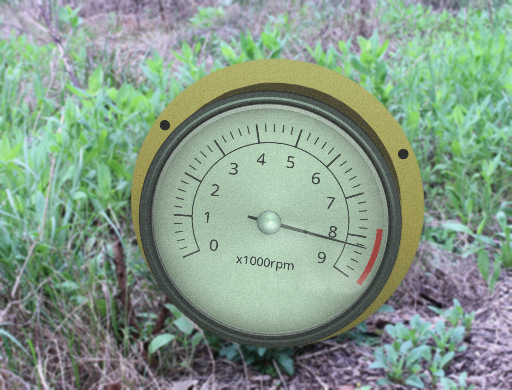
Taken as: 8200 rpm
